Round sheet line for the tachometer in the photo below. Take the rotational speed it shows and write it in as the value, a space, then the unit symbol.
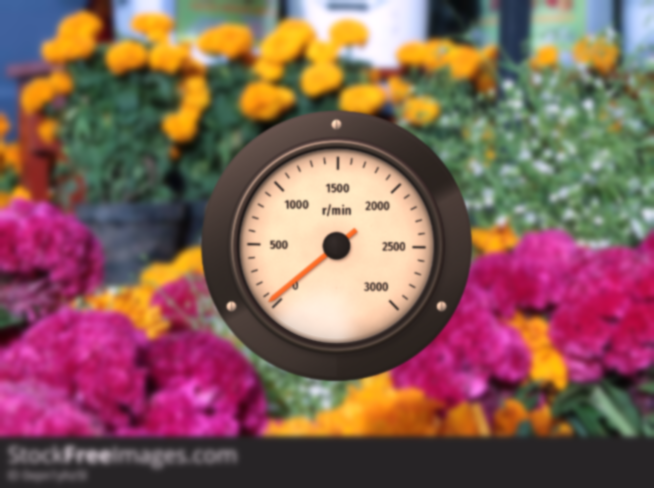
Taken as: 50 rpm
